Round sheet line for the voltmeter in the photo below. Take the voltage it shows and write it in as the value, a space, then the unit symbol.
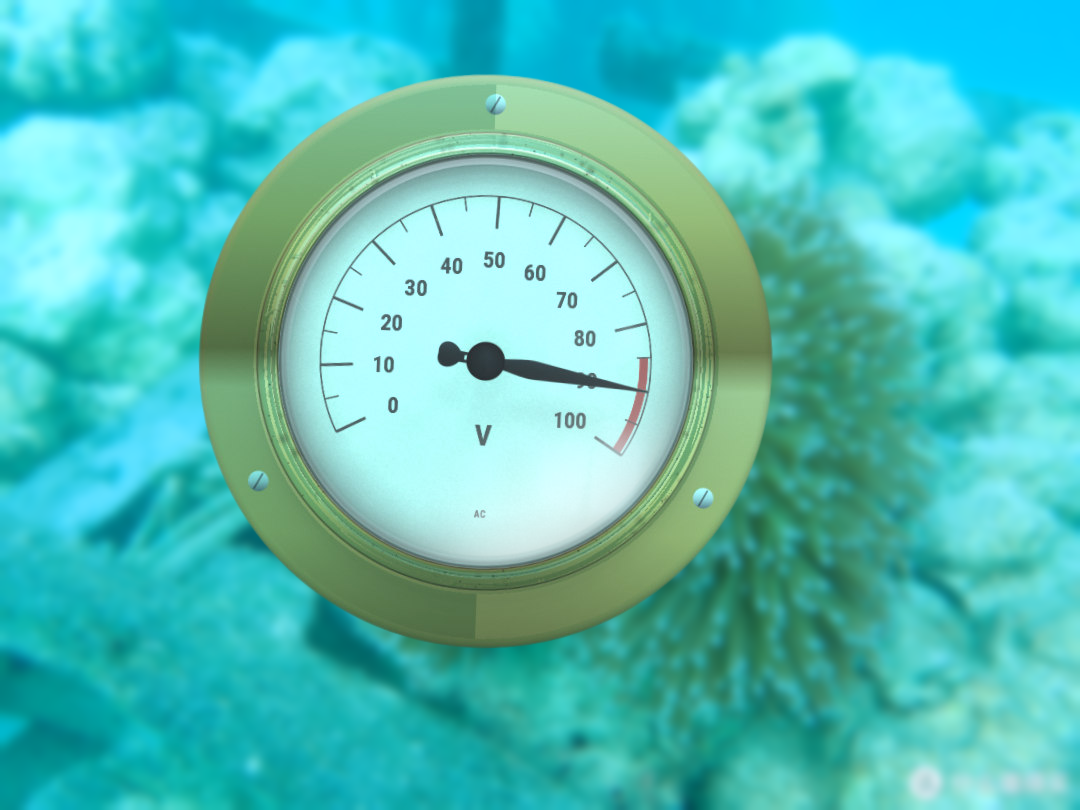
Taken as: 90 V
